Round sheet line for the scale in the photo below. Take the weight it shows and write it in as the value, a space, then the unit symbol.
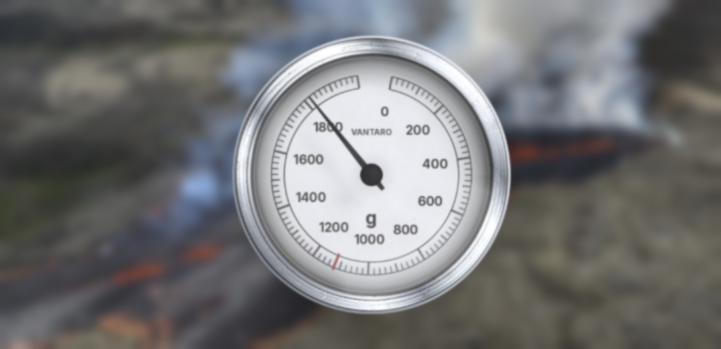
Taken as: 1820 g
